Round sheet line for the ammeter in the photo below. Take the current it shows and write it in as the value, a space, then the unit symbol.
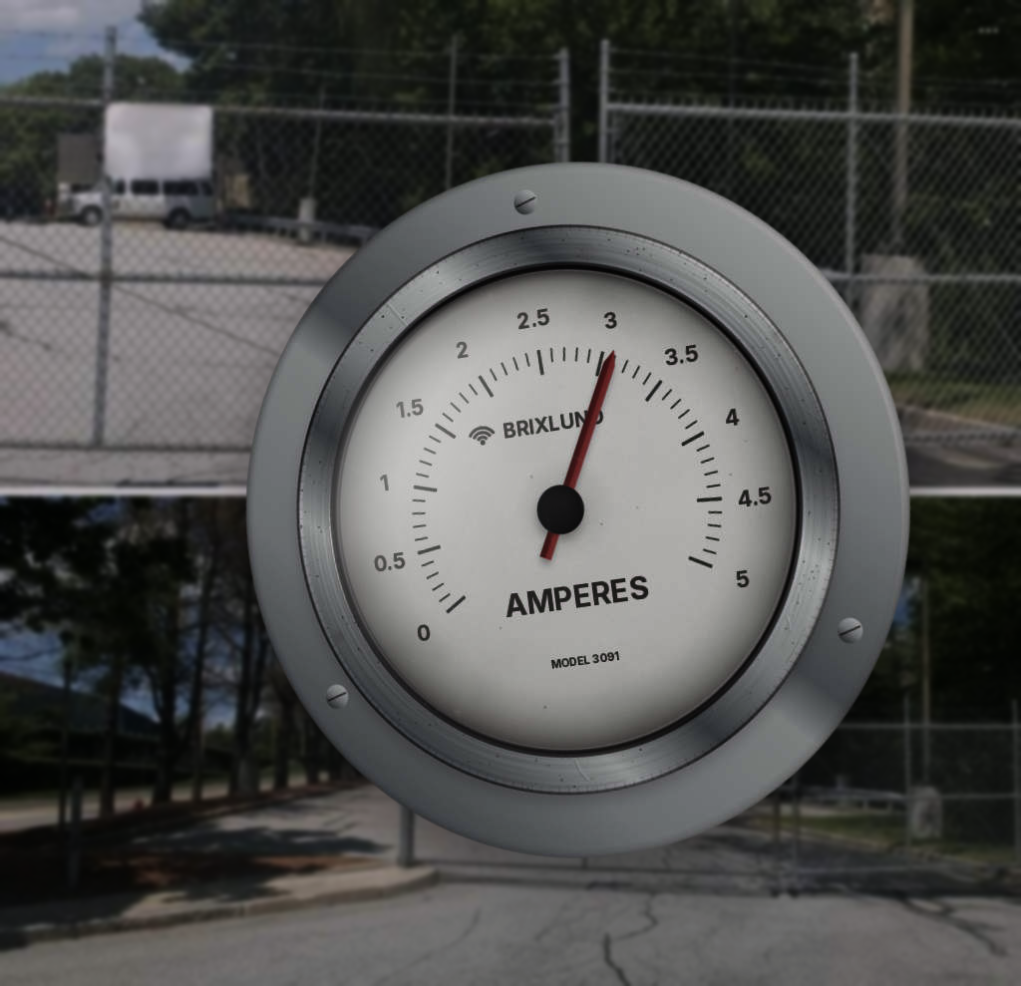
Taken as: 3.1 A
